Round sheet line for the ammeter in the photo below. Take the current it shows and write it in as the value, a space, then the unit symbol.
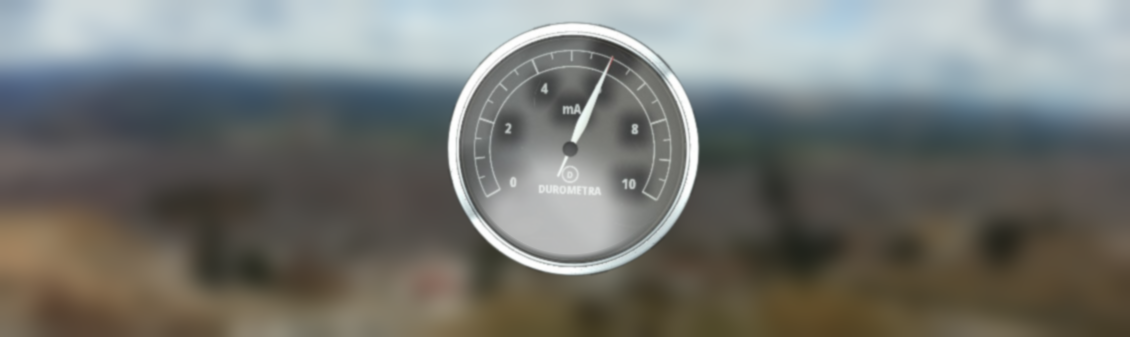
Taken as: 6 mA
